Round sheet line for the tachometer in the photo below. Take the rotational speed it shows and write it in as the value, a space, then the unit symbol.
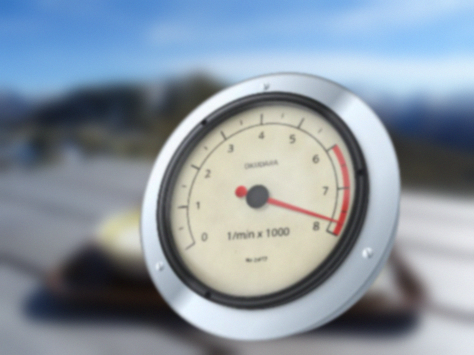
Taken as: 7750 rpm
